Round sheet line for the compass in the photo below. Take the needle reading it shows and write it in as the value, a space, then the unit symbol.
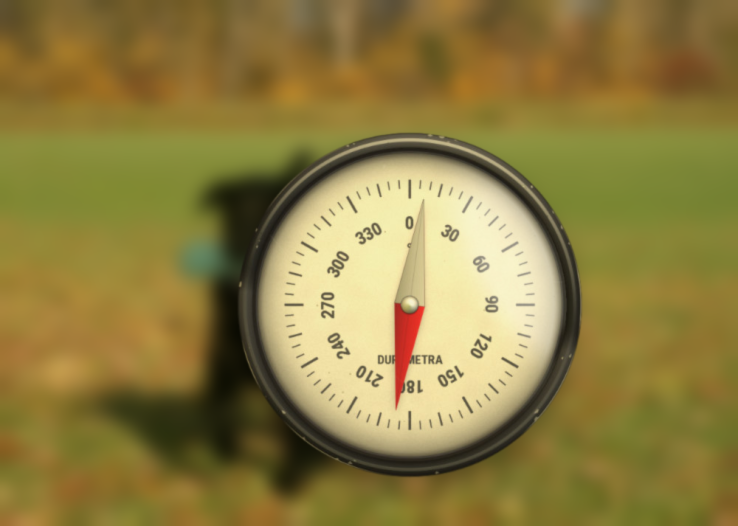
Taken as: 187.5 °
